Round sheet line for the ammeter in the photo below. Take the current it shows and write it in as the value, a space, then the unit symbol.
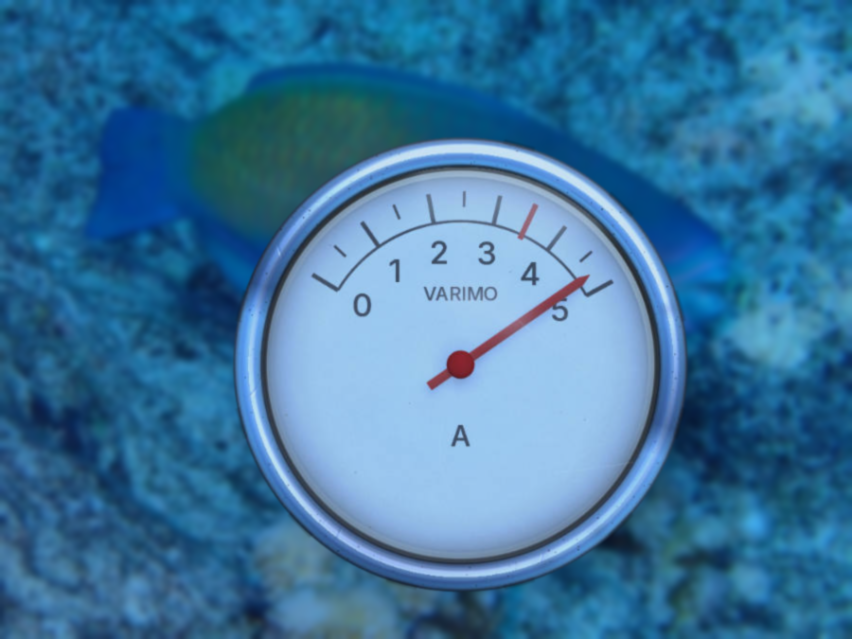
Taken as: 4.75 A
